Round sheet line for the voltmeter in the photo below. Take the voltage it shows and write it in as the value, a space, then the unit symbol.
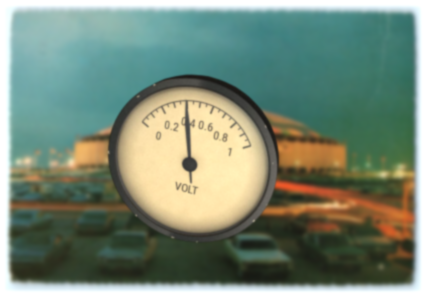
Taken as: 0.4 V
